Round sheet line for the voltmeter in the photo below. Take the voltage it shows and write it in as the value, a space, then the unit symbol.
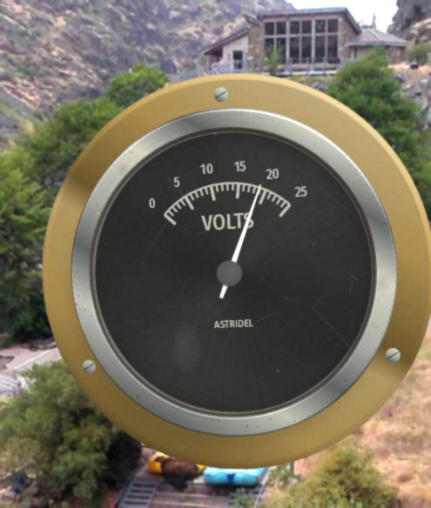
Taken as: 19 V
